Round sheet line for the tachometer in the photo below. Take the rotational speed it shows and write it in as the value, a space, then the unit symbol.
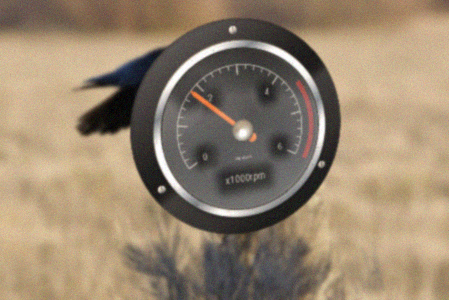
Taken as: 1800 rpm
